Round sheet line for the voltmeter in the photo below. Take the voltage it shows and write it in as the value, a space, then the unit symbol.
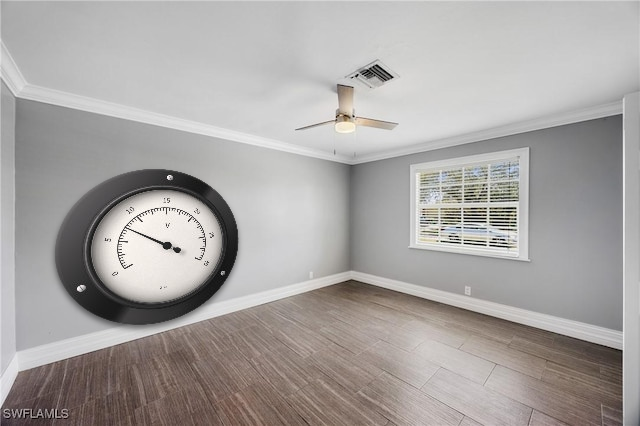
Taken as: 7.5 V
